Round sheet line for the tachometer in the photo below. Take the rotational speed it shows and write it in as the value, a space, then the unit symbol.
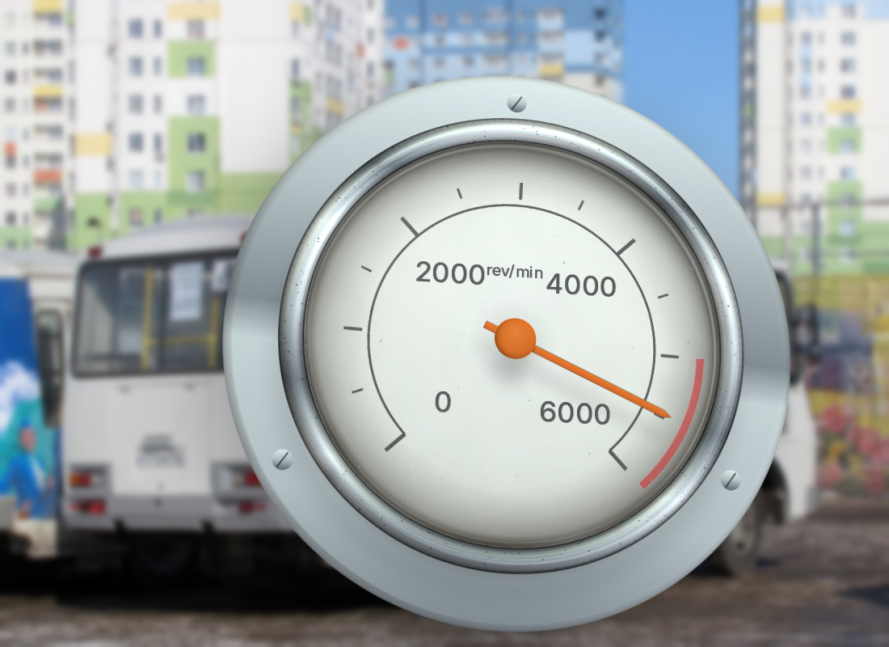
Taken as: 5500 rpm
